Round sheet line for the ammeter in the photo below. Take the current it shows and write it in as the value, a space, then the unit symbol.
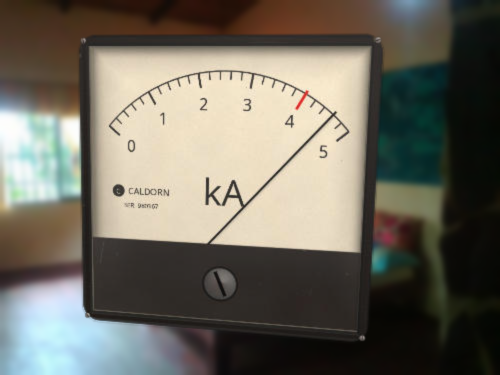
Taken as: 4.6 kA
